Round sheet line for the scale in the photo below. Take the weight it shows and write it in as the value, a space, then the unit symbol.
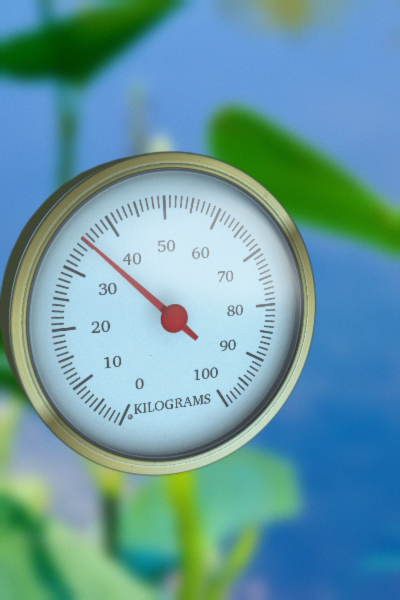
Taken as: 35 kg
